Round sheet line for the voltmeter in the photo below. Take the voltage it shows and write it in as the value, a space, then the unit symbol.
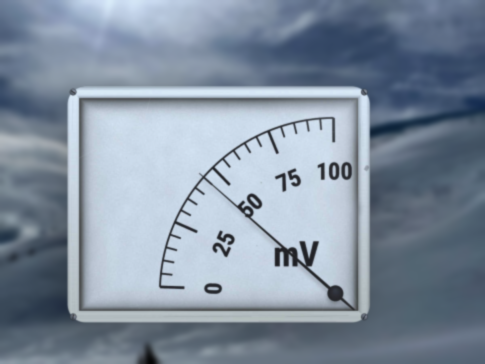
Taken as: 45 mV
